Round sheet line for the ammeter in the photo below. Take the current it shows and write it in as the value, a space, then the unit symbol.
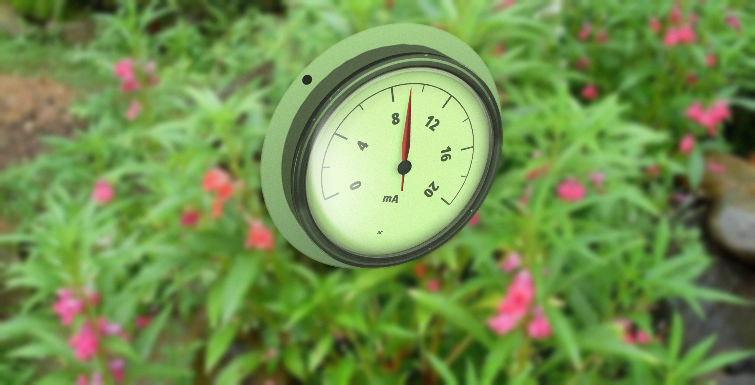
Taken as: 9 mA
